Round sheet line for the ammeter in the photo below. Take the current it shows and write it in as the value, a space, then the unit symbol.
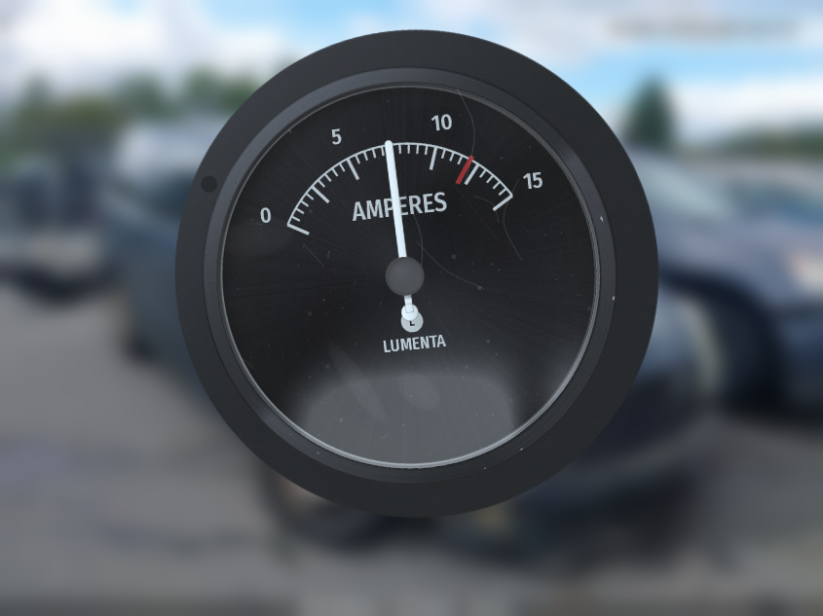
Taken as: 7.5 A
